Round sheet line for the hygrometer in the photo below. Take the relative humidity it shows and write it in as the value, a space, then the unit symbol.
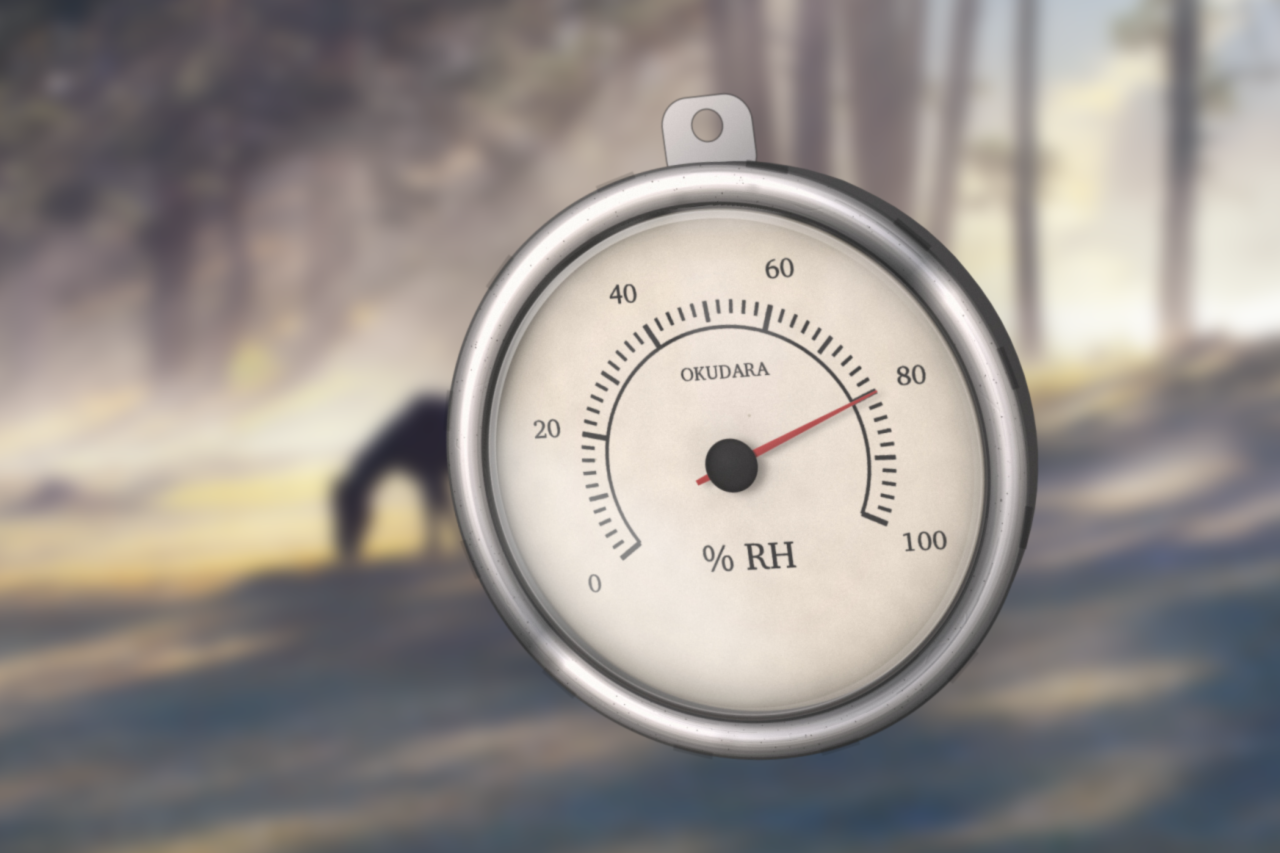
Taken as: 80 %
